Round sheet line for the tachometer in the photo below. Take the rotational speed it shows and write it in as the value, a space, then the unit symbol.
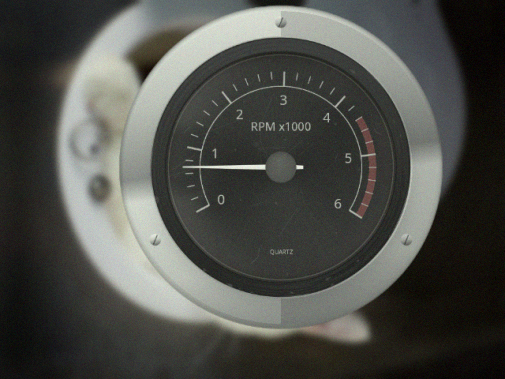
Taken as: 700 rpm
